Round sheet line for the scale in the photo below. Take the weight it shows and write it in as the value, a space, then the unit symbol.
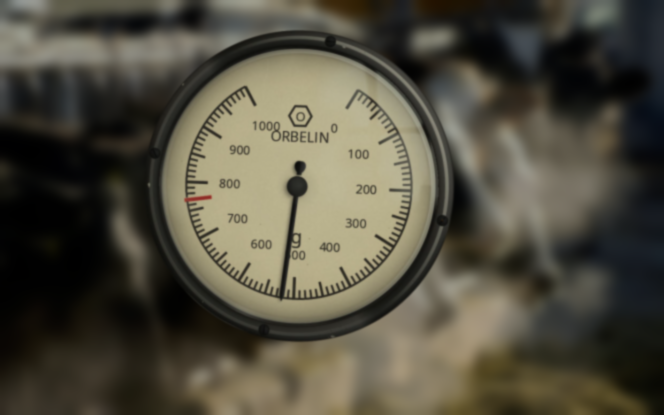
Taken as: 520 g
